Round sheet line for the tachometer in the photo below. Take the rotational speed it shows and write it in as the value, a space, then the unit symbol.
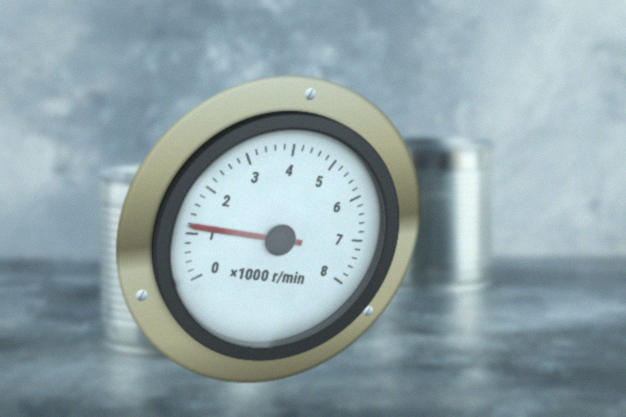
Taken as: 1200 rpm
